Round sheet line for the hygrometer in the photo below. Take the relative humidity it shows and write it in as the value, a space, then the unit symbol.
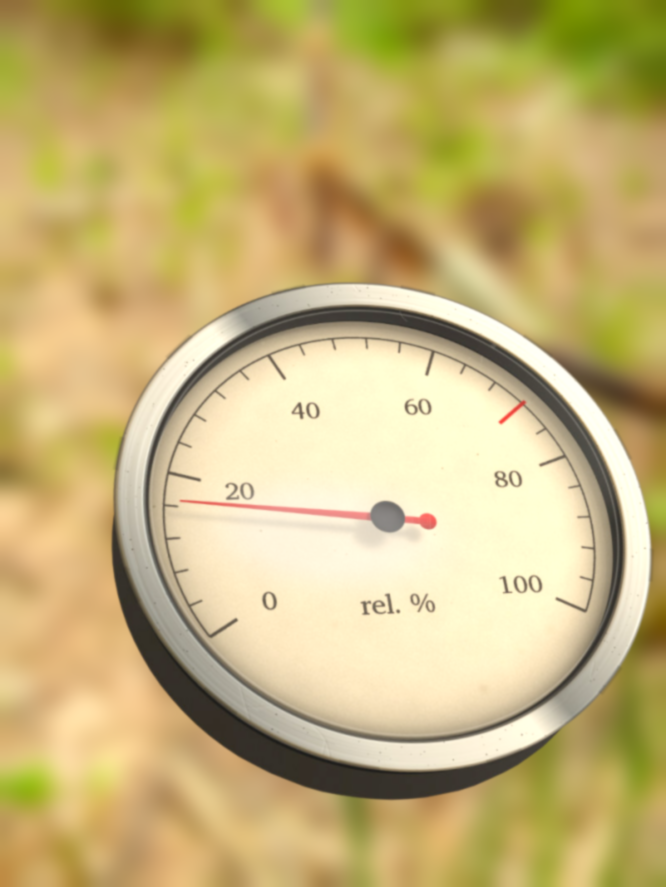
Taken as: 16 %
